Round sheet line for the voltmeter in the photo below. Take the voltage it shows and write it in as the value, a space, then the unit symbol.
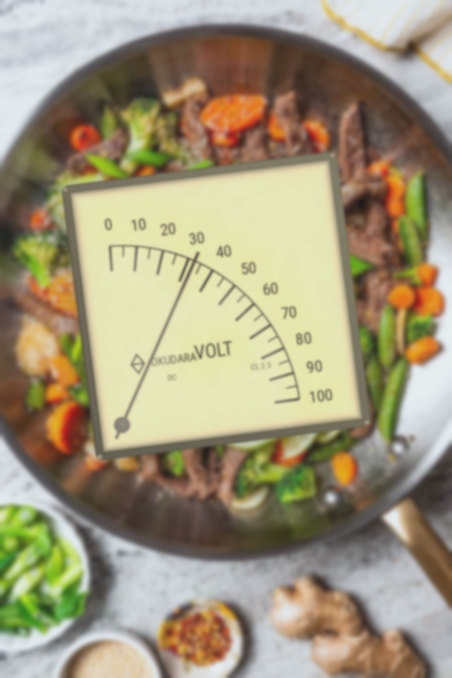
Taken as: 32.5 V
